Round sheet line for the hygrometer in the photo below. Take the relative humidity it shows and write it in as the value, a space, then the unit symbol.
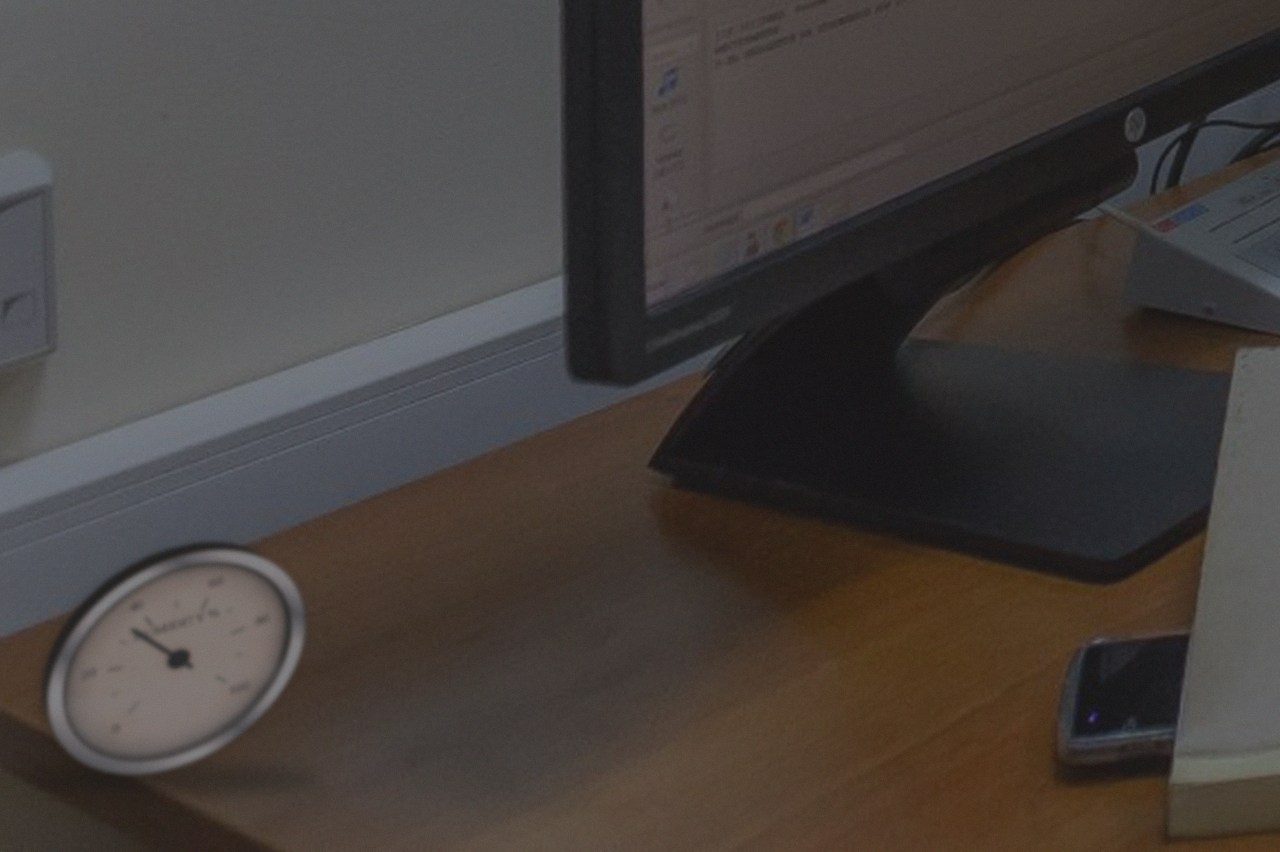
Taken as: 35 %
